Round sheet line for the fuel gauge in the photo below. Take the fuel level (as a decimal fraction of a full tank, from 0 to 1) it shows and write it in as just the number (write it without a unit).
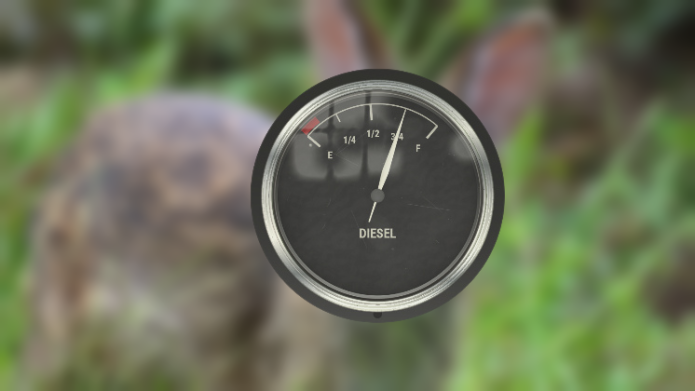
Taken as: 0.75
